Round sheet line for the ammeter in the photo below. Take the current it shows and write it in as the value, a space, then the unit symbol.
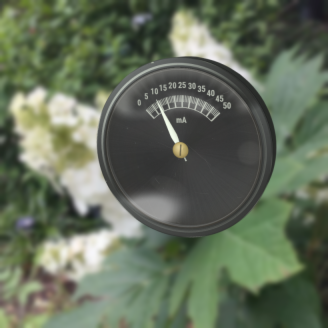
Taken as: 10 mA
